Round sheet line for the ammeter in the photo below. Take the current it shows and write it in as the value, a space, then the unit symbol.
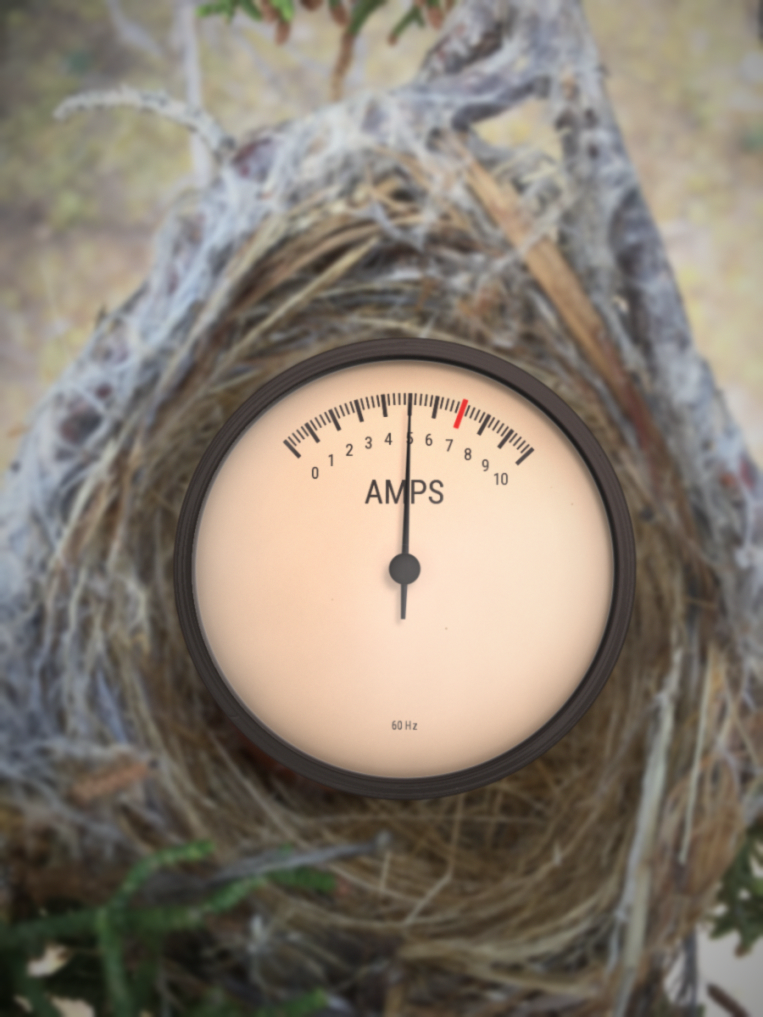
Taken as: 5 A
